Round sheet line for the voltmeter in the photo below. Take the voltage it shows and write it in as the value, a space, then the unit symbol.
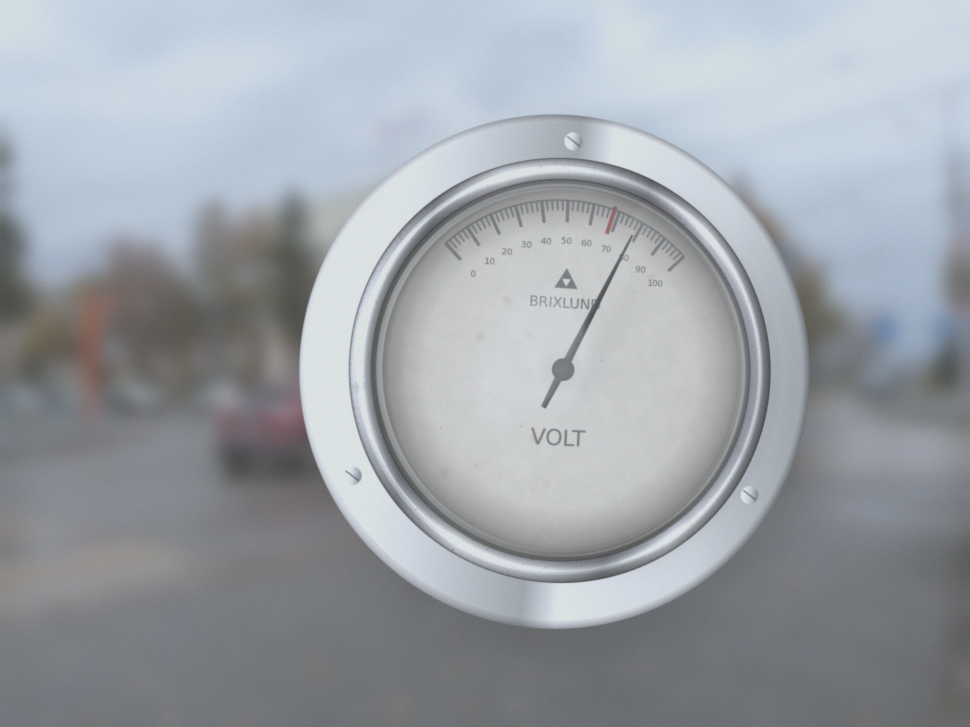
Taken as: 78 V
